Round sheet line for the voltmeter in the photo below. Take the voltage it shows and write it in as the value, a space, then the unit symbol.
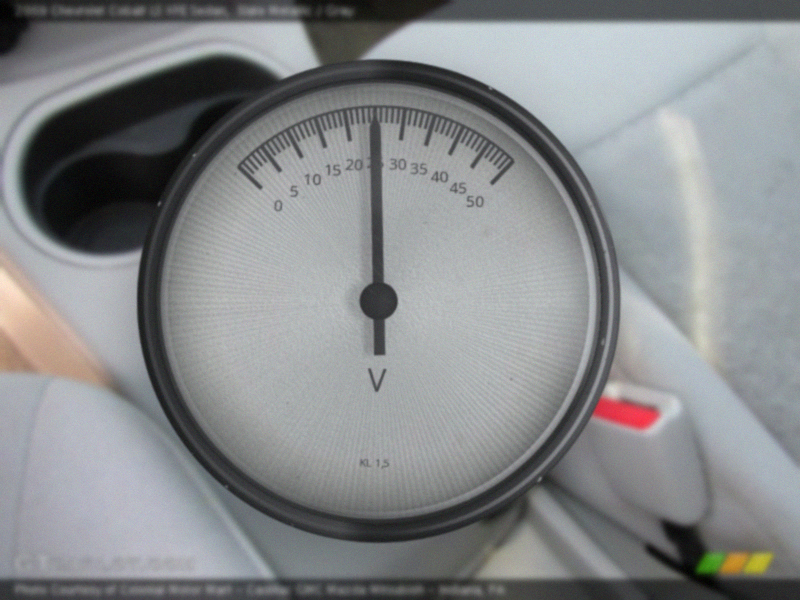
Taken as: 25 V
